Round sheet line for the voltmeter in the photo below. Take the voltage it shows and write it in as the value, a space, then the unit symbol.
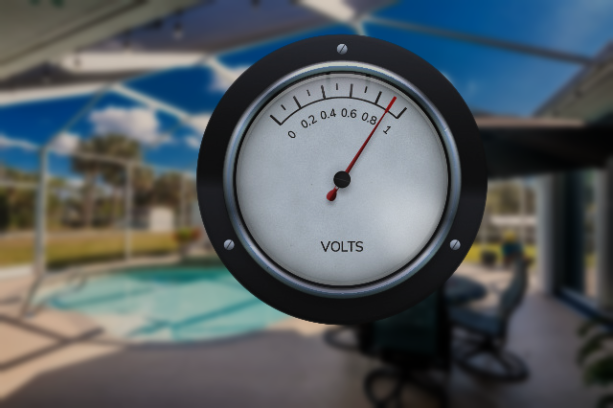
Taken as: 0.9 V
